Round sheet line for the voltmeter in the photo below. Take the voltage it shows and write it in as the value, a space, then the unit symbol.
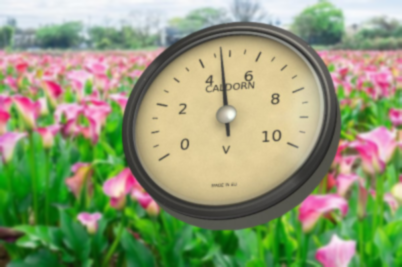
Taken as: 4.75 V
